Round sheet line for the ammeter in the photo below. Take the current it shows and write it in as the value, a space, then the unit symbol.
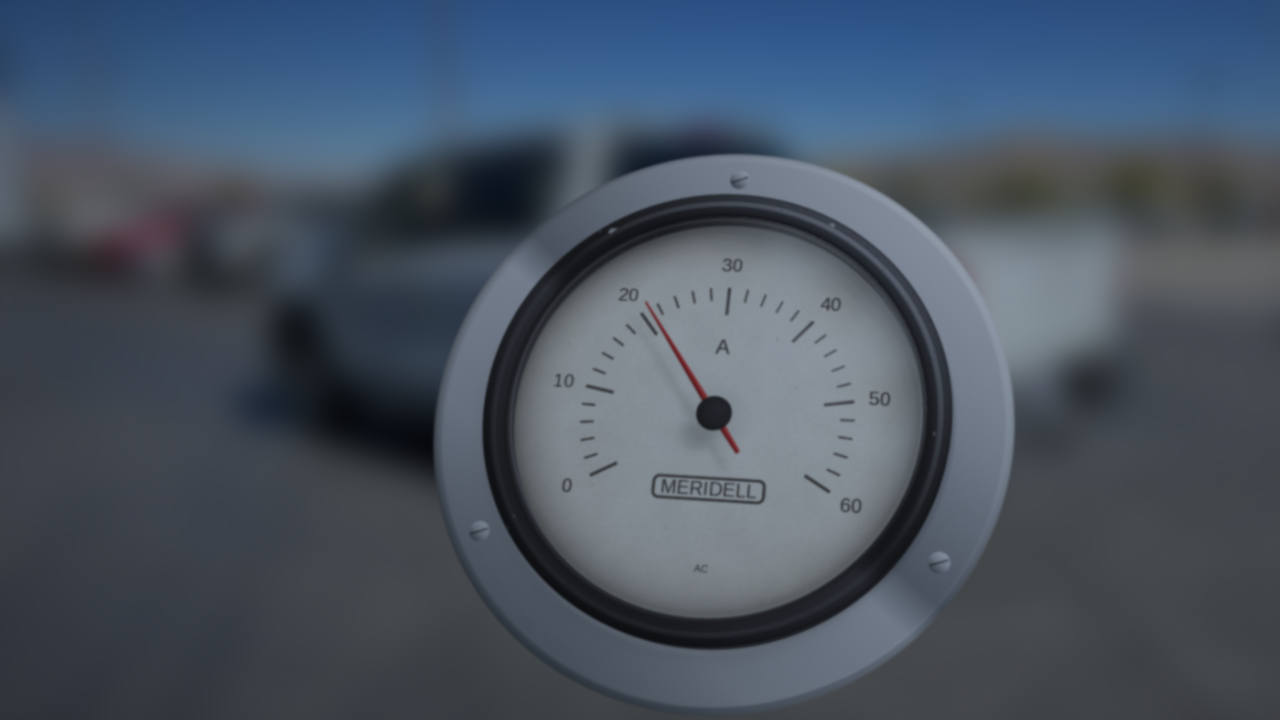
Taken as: 21 A
